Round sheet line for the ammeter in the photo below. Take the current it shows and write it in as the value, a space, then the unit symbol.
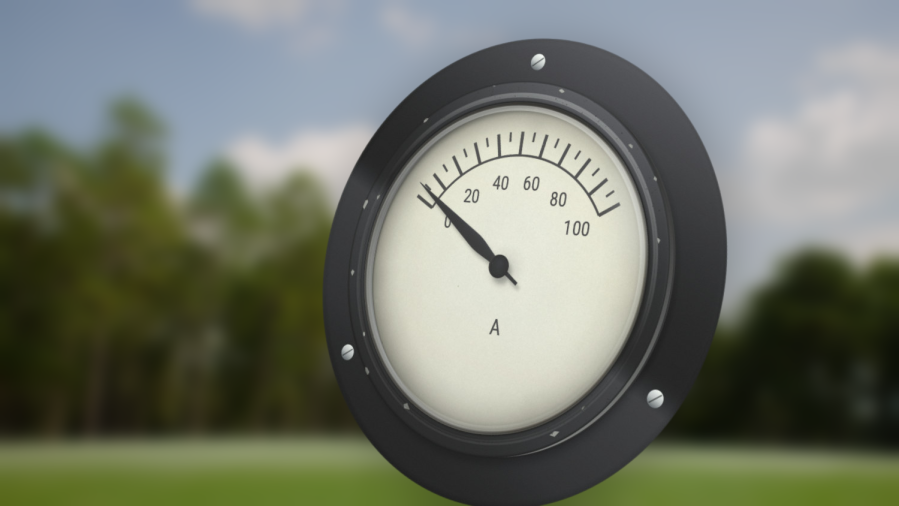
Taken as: 5 A
